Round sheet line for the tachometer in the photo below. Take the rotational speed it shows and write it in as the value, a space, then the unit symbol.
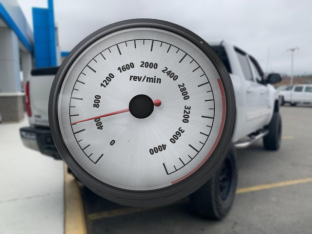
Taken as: 500 rpm
